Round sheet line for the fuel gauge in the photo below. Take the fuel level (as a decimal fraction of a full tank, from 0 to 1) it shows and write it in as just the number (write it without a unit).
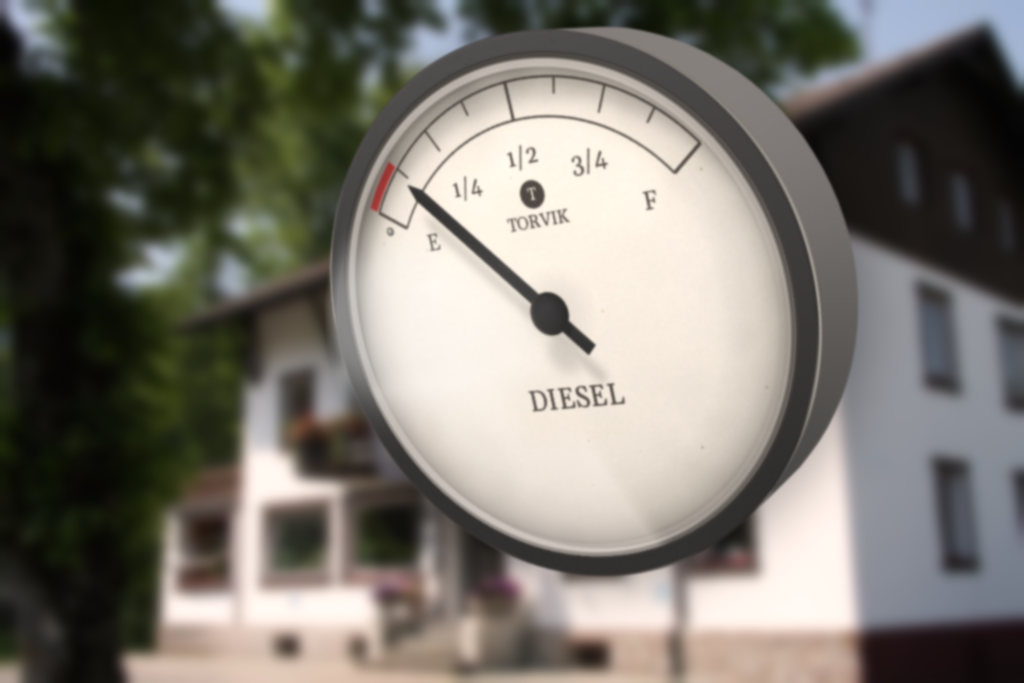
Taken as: 0.125
